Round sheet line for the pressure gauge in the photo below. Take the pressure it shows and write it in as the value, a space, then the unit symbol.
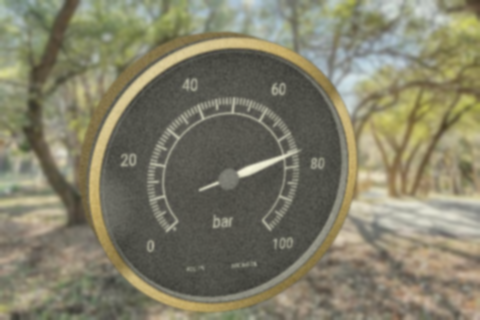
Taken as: 75 bar
